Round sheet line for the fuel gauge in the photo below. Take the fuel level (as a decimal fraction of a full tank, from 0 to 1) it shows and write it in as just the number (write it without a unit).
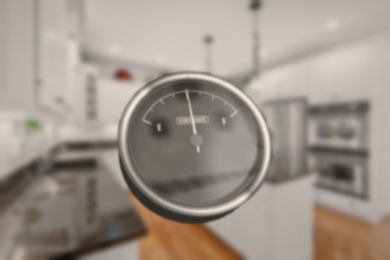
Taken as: 0.5
